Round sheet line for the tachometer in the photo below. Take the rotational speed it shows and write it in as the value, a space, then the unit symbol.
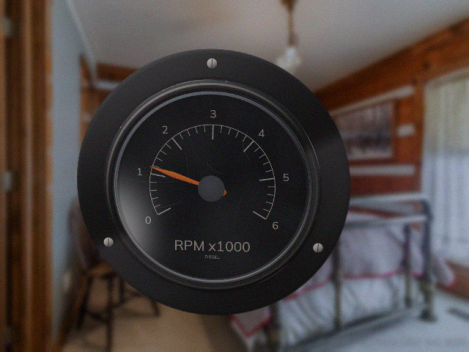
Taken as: 1200 rpm
